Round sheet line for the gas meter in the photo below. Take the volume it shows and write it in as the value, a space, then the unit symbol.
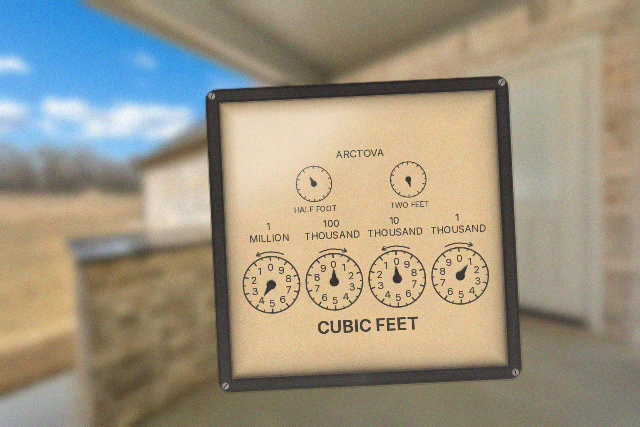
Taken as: 400100 ft³
